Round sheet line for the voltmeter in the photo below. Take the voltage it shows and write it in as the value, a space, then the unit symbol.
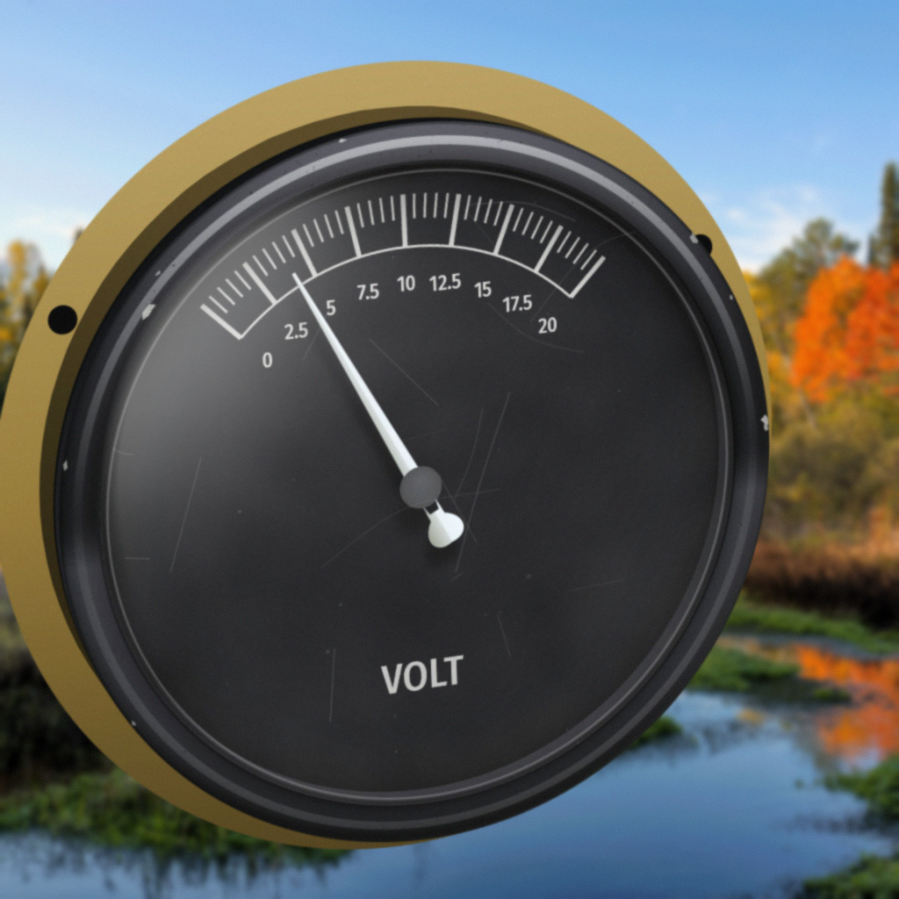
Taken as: 4 V
